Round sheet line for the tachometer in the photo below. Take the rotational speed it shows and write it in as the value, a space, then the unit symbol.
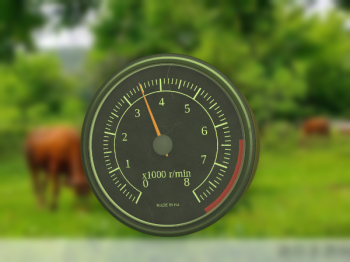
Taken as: 3500 rpm
